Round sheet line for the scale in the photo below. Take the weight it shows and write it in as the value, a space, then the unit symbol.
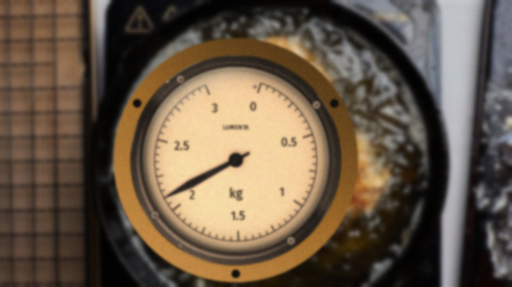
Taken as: 2.1 kg
